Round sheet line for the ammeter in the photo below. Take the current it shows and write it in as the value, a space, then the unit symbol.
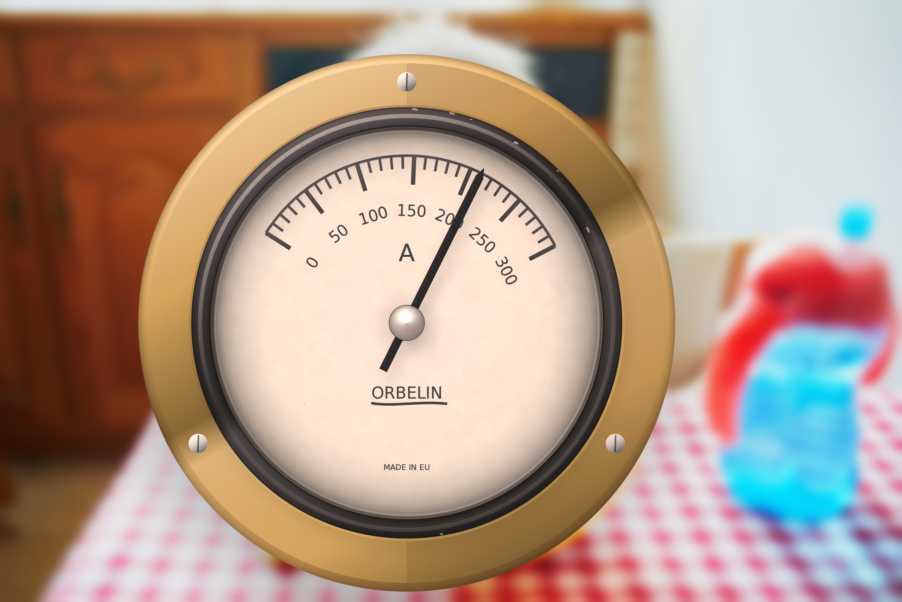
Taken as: 210 A
